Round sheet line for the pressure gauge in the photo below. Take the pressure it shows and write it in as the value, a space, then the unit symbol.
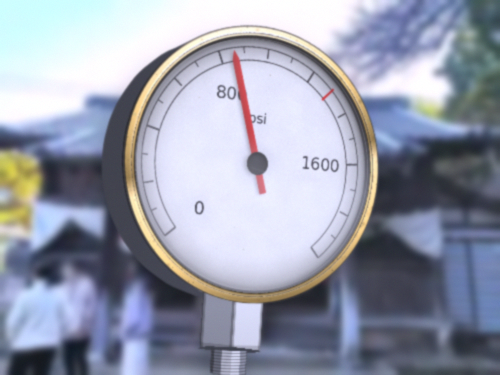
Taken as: 850 psi
